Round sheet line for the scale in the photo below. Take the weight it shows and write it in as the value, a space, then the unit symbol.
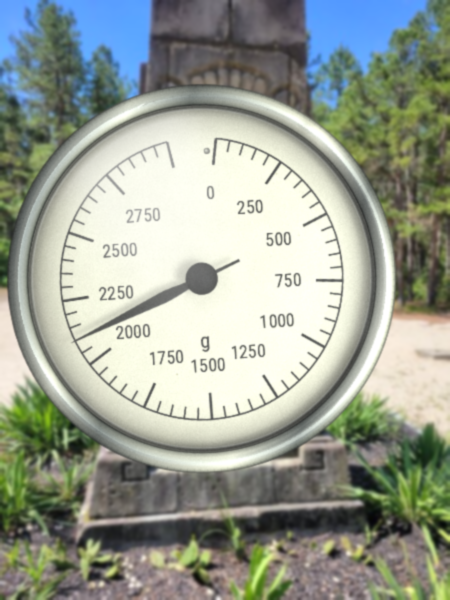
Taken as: 2100 g
